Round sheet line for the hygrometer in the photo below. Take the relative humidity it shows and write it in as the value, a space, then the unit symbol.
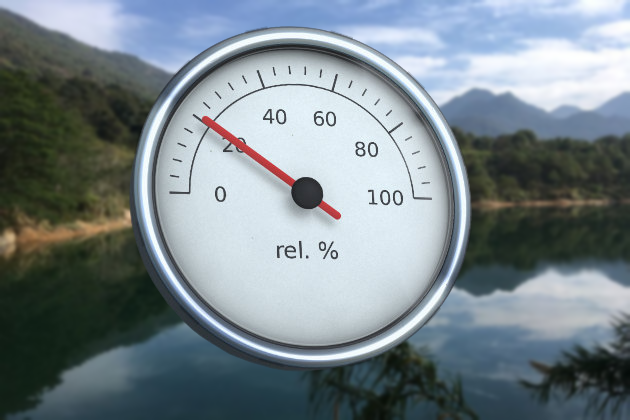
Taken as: 20 %
